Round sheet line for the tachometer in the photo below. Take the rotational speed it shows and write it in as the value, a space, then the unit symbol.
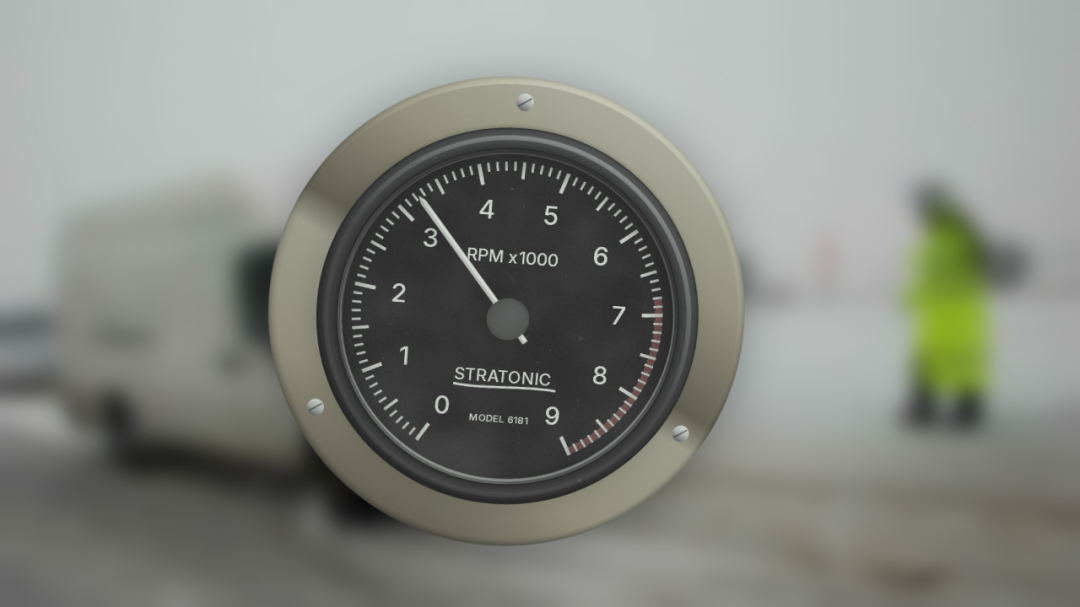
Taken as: 3250 rpm
